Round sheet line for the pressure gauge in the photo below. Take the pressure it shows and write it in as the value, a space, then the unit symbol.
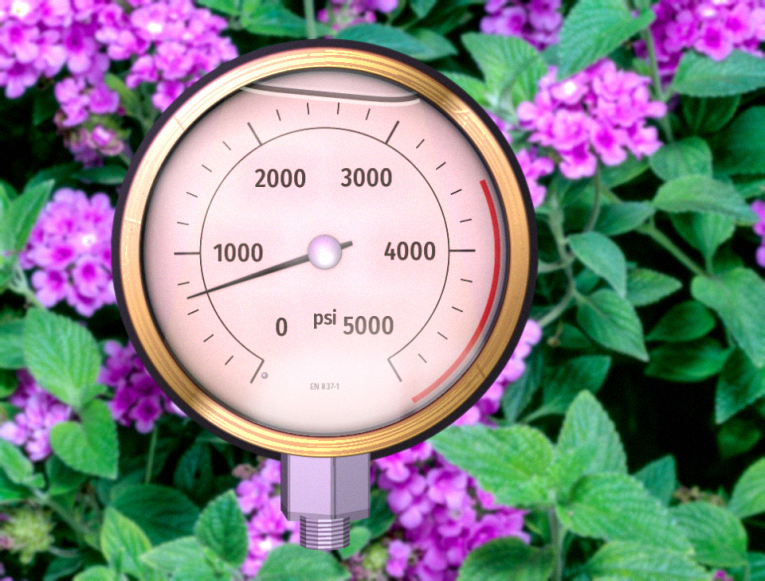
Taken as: 700 psi
